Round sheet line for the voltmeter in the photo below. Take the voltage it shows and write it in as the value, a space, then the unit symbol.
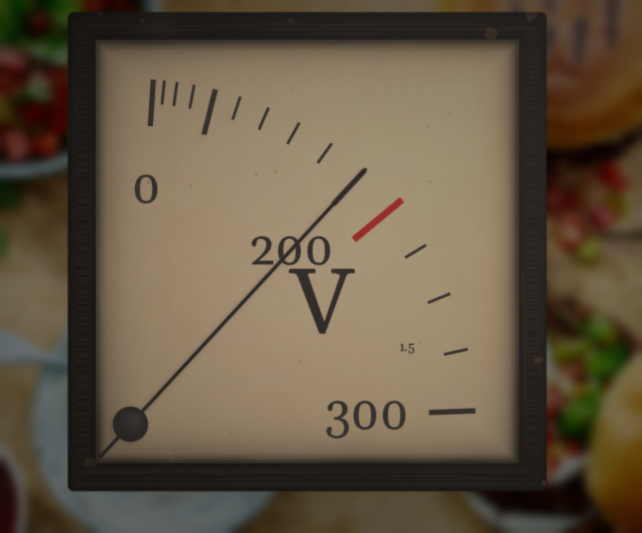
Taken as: 200 V
